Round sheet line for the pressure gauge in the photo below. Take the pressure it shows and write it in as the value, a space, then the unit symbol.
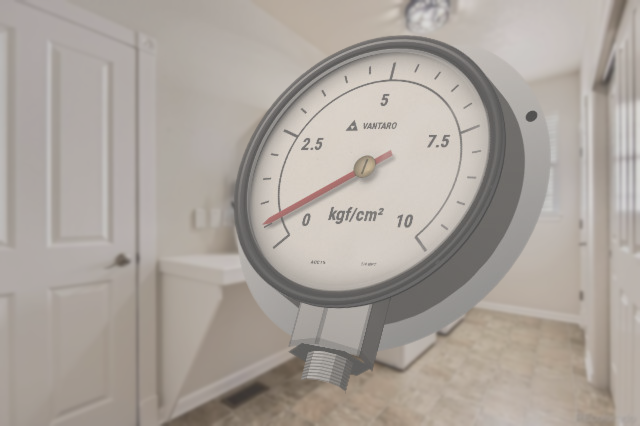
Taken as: 0.5 kg/cm²
